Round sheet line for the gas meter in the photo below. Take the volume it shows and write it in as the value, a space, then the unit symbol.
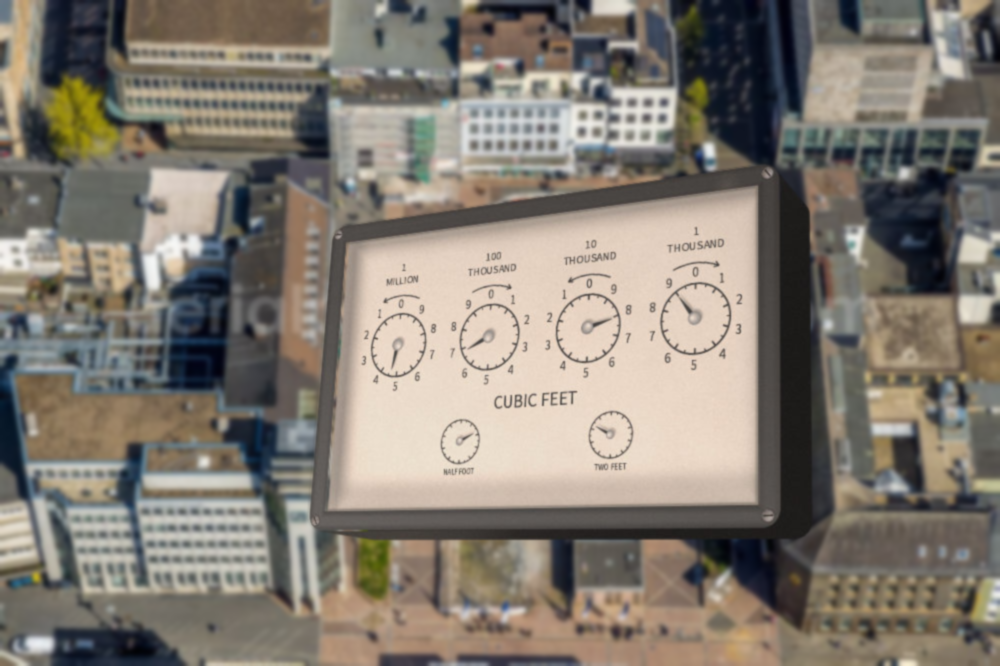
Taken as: 467900 ft³
